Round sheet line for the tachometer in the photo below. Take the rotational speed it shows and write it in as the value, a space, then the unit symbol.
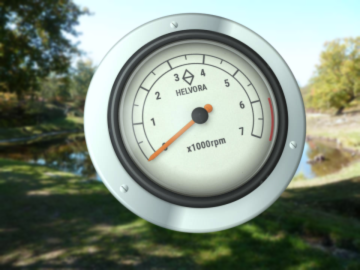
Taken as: 0 rpm
